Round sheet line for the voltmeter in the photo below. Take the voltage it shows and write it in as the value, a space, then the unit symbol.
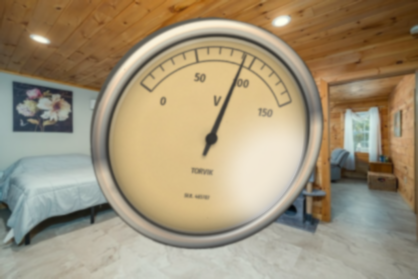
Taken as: 90 V
